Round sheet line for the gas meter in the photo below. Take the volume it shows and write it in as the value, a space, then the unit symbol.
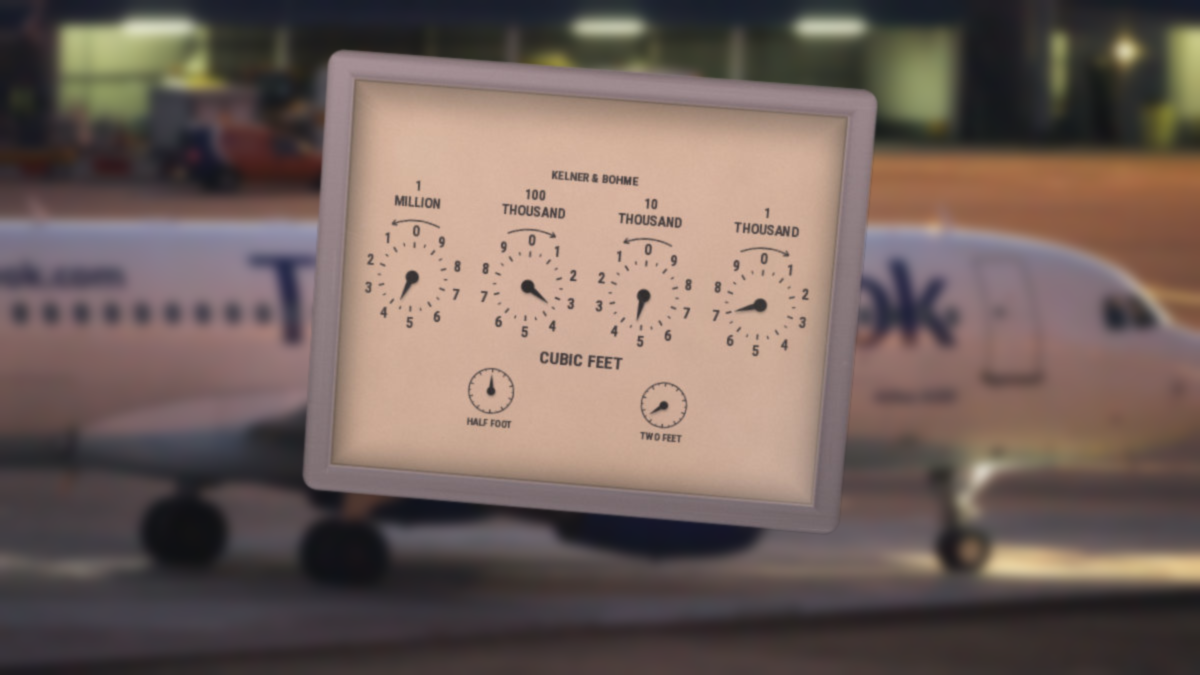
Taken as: 434700 ft³
